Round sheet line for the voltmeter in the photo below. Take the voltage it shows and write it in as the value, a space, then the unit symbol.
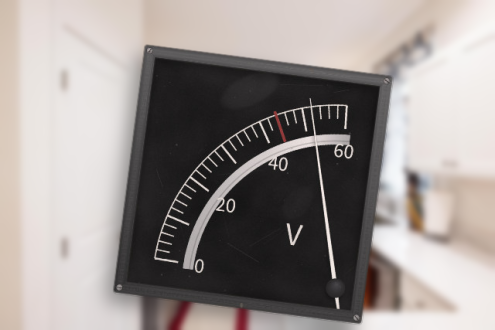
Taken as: 52 V
